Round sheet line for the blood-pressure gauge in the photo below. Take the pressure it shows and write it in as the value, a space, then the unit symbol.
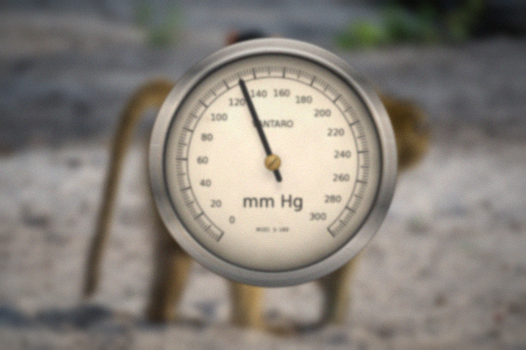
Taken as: 130 mmHg
